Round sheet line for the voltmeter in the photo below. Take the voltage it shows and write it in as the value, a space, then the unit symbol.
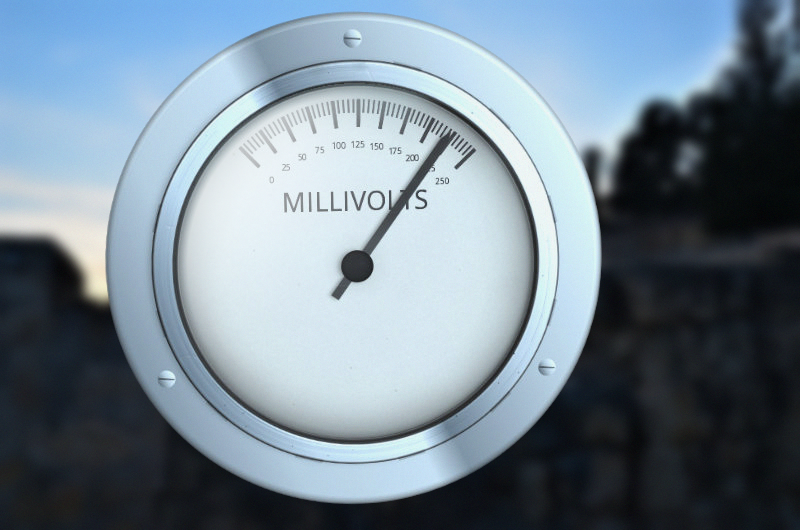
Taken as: 220 mV
